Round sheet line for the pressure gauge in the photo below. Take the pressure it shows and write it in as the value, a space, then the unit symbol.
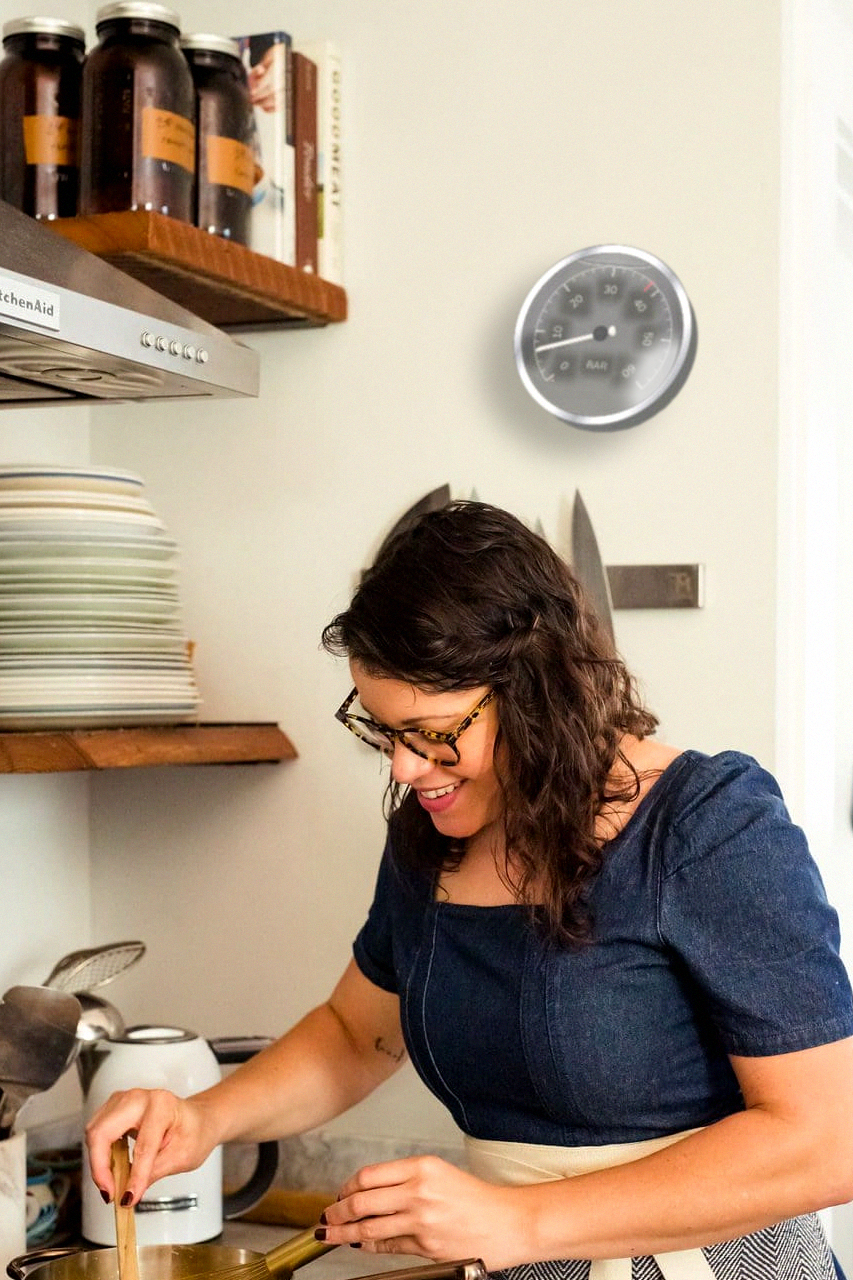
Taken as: 6 bar
